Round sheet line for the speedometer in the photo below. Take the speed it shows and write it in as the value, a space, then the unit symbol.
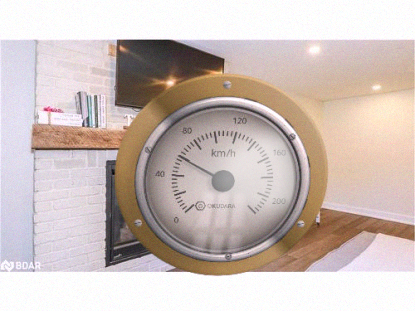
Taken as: 60 km/h
